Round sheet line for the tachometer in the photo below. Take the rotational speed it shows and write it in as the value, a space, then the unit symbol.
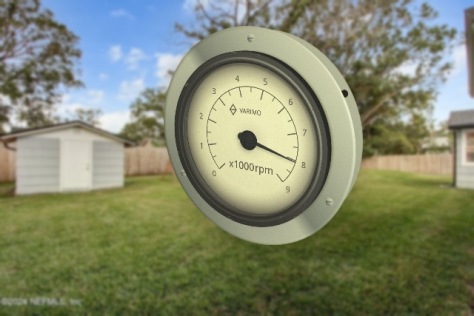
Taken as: 8000 rpm
